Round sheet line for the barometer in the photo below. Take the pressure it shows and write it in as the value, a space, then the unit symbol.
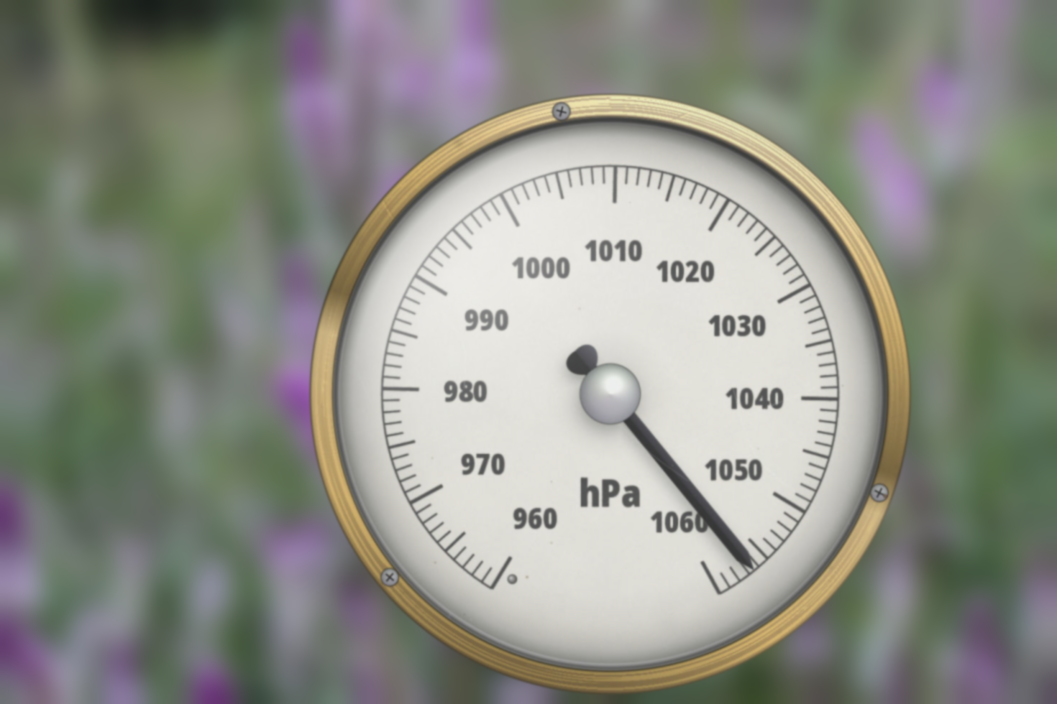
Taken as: 1056.5 hPa
